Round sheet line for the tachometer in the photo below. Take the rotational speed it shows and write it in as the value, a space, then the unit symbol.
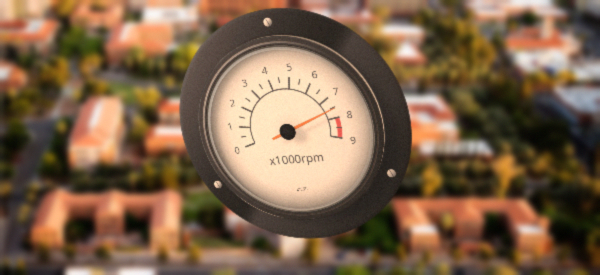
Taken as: 7500 rpm
